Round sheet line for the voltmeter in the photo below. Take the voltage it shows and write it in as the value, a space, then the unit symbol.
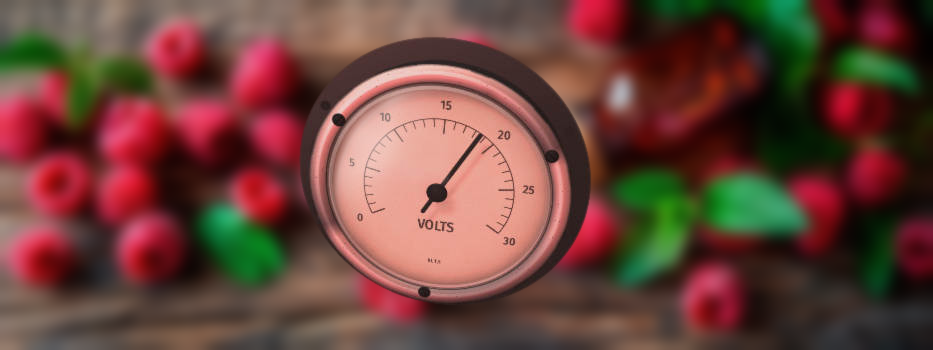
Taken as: 18.5 V
